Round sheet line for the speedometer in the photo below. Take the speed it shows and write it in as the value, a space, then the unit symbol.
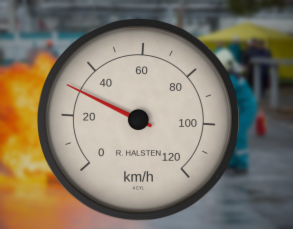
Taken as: 30 km/h
